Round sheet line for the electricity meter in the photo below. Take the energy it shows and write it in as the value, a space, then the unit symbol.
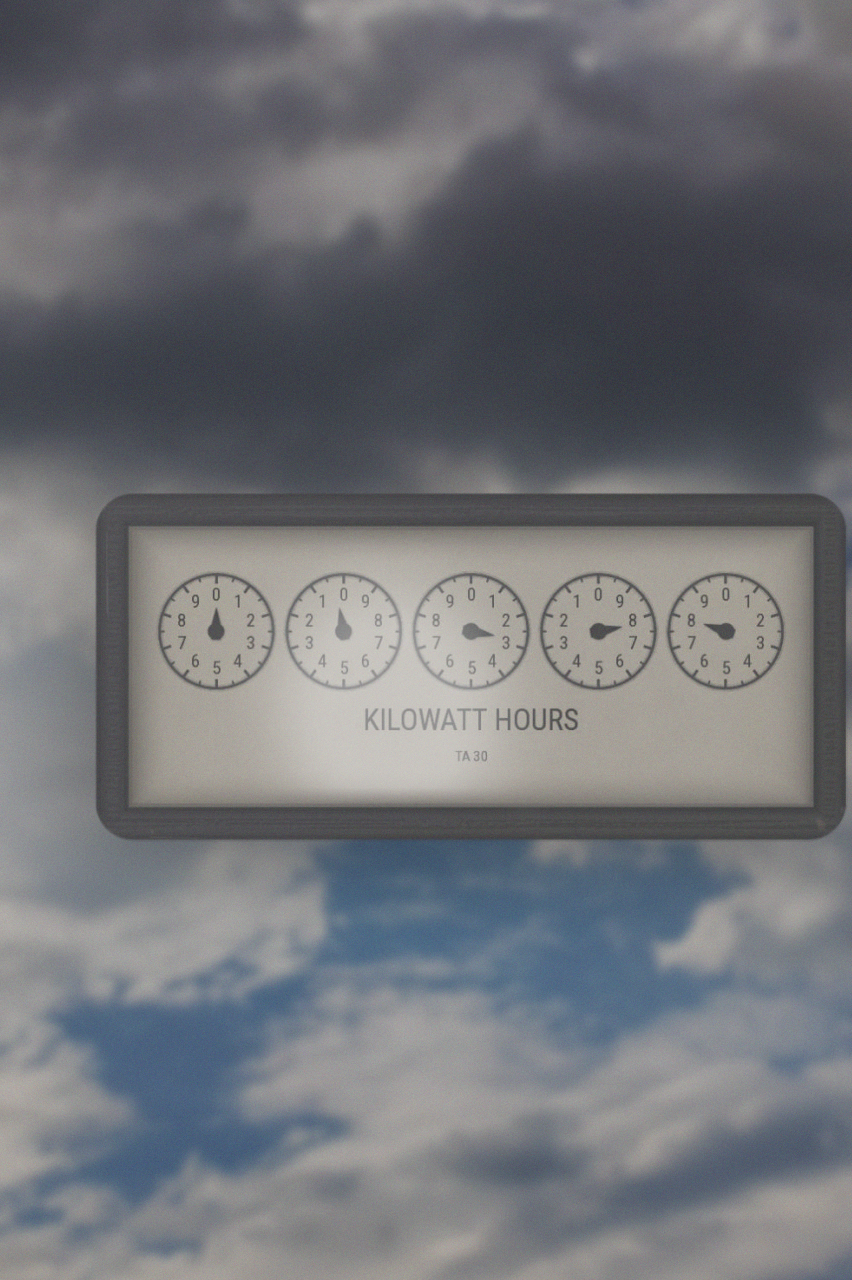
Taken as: 278 kWh
